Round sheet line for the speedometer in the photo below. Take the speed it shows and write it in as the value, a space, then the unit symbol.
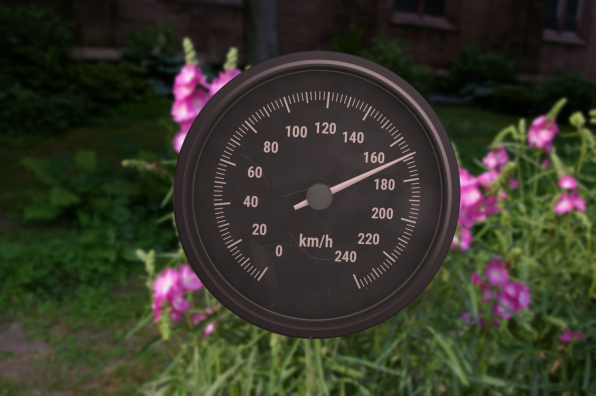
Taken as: 168 km/h
